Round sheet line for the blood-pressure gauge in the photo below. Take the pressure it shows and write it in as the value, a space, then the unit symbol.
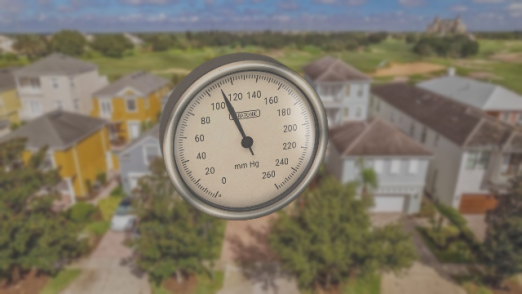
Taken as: 110 mmHg
